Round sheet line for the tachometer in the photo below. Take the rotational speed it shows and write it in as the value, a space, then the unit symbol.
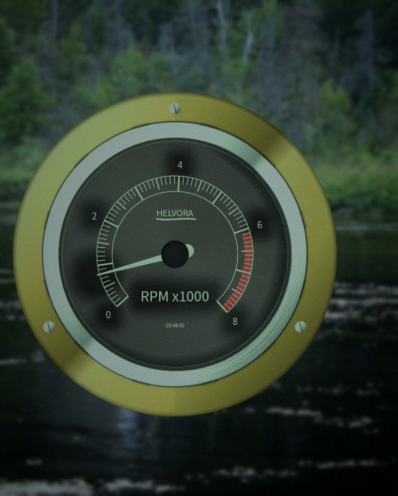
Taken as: 800 rpm
